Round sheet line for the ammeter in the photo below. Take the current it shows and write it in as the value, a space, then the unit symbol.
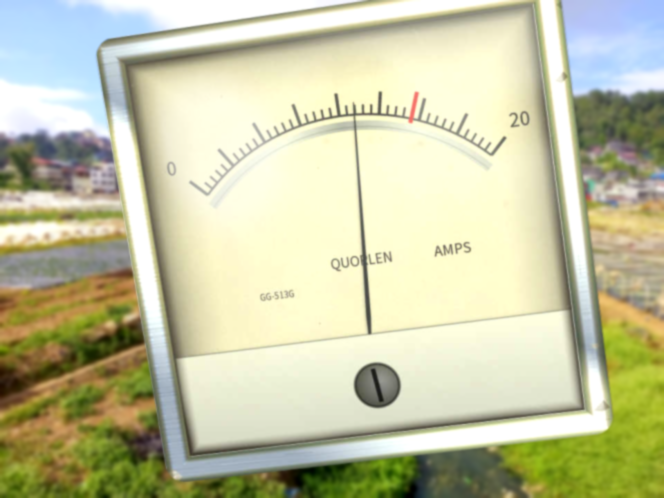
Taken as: 11 A
